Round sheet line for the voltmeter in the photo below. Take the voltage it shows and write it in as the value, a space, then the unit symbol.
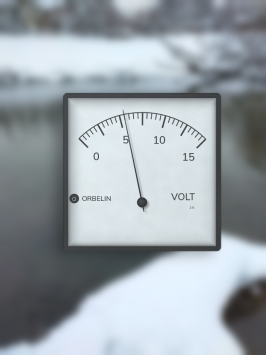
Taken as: 5.5 V
